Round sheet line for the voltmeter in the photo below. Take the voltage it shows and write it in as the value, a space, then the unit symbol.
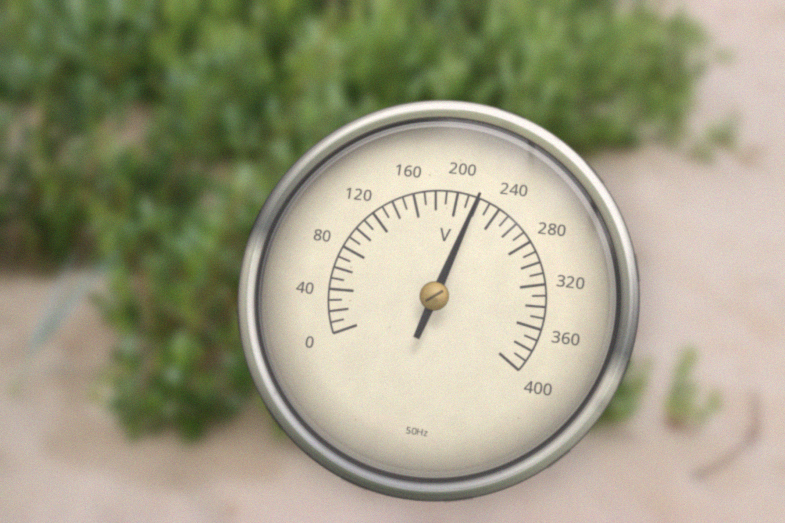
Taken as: 220 V
